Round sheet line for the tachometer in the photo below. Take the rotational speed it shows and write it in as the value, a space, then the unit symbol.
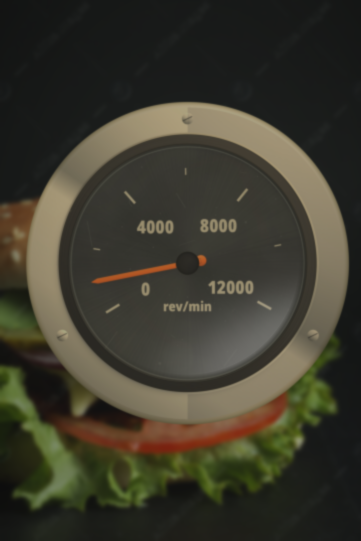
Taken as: 1000 rpm
